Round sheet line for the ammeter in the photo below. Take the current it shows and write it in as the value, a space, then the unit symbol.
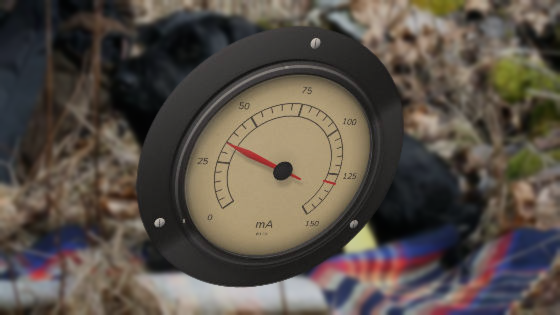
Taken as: 35 mA
